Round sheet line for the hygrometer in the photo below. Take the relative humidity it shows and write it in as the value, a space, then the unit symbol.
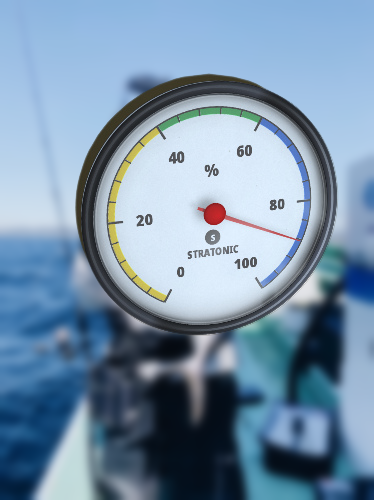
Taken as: 88 %
